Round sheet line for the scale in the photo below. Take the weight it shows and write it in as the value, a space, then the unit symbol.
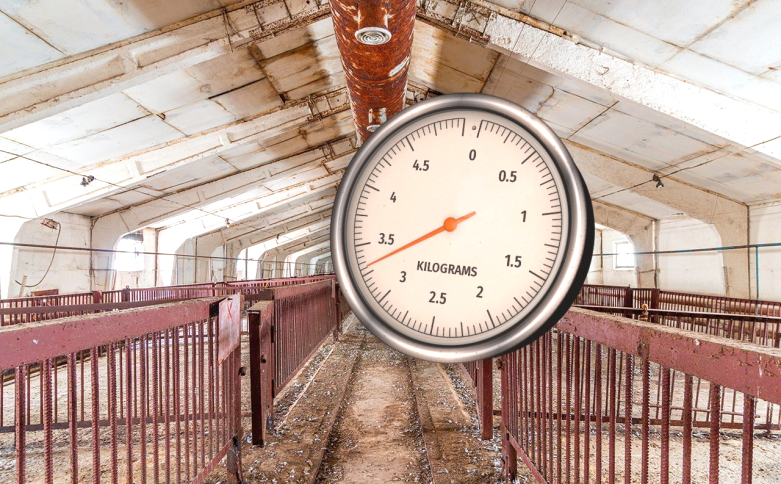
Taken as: 3.3 kg
